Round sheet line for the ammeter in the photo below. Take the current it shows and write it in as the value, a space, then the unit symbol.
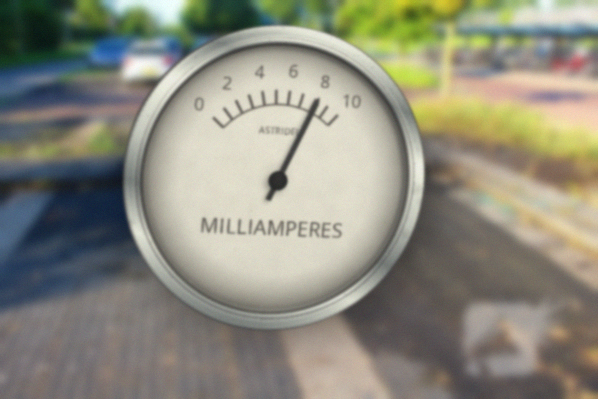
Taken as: 8 mA
